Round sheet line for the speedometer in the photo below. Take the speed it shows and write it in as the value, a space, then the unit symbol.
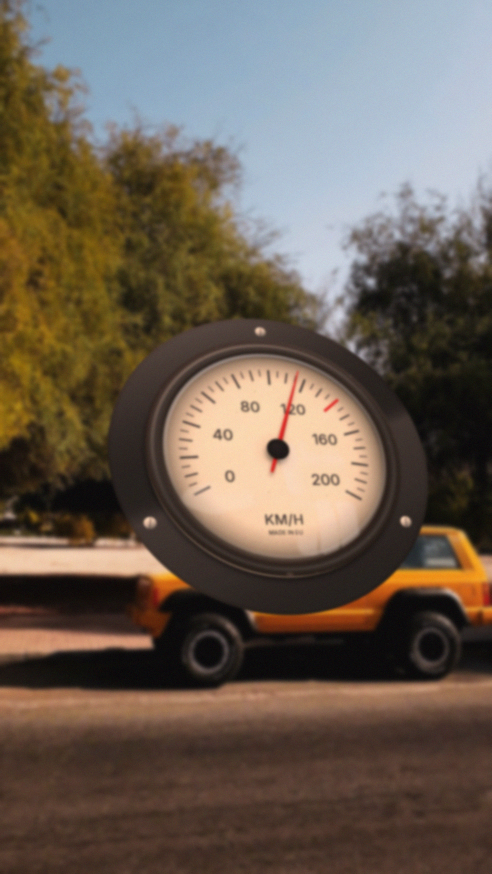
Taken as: 115 km/h
